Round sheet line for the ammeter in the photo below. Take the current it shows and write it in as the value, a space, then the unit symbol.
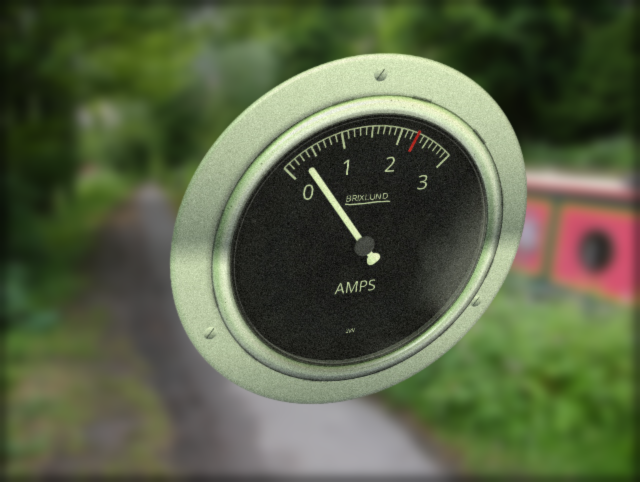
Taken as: 0.3 A
